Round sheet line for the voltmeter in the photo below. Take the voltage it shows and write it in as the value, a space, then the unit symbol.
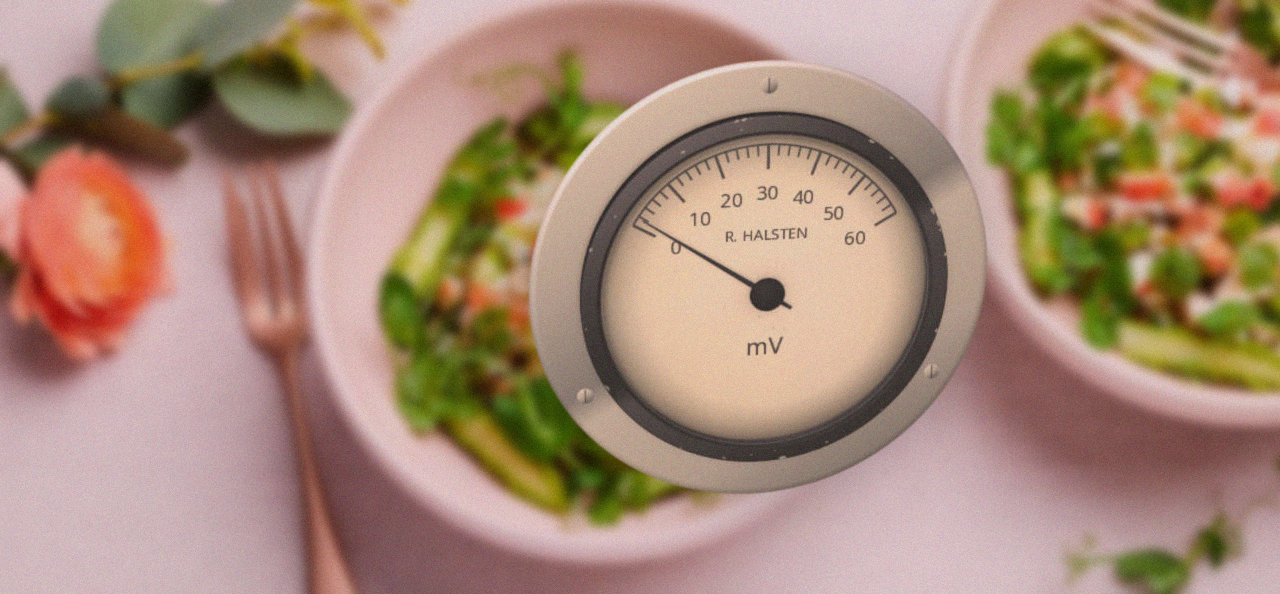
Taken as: 2 mV
